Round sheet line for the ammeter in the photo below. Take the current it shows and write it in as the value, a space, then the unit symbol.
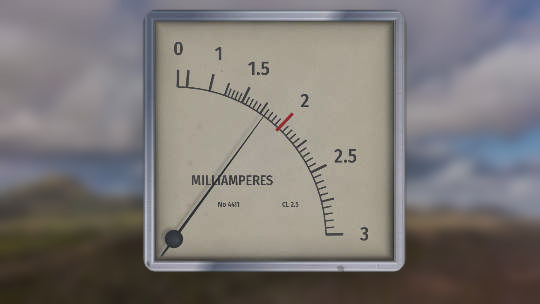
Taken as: 1.8 mA
